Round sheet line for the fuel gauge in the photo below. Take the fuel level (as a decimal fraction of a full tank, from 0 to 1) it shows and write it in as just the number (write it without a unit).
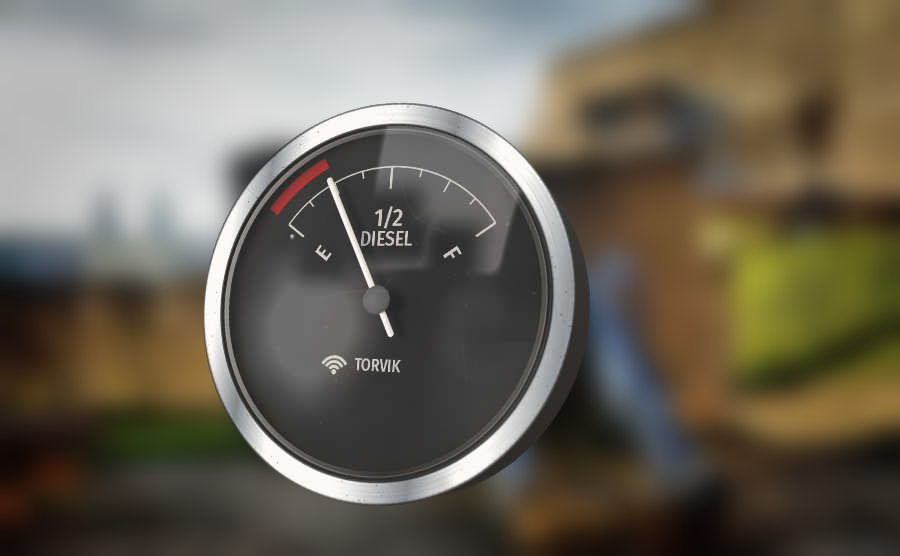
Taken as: 0.25
